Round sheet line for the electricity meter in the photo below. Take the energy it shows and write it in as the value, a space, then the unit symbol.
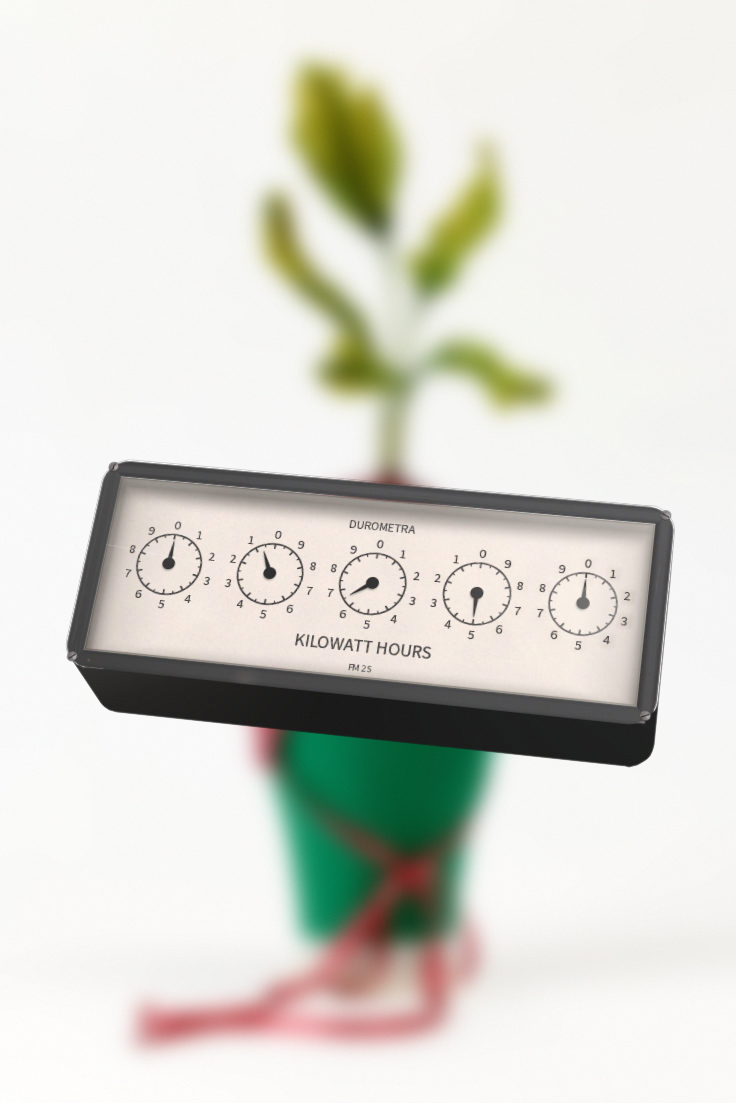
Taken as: 650 kWh
